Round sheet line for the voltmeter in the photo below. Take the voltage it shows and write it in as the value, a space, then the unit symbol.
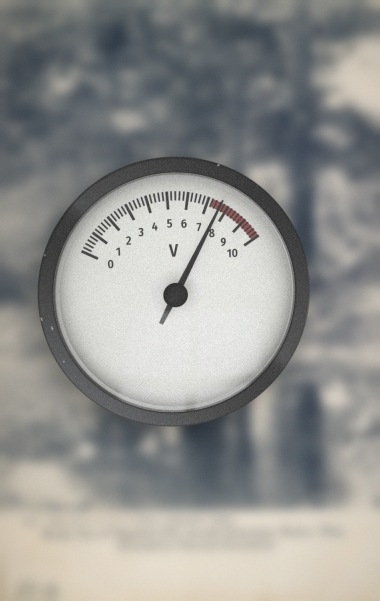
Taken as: 7.6 V
